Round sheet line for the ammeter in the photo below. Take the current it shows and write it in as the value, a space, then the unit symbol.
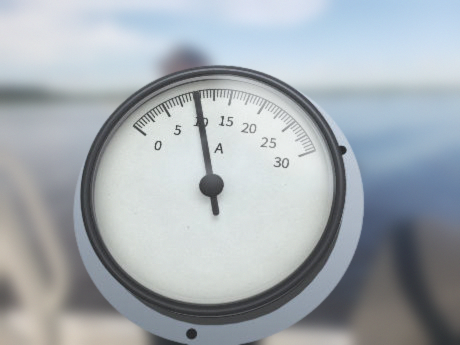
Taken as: 10 A
